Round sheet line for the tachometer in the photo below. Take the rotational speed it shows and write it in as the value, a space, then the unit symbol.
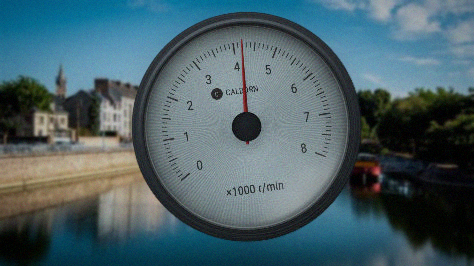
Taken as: 4200 rpm
